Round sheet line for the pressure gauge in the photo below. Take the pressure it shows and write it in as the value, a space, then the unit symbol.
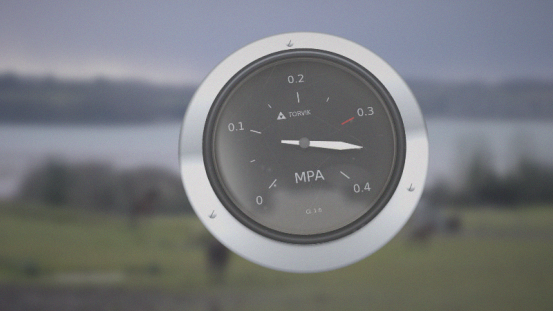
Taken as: 0.35 MPa
